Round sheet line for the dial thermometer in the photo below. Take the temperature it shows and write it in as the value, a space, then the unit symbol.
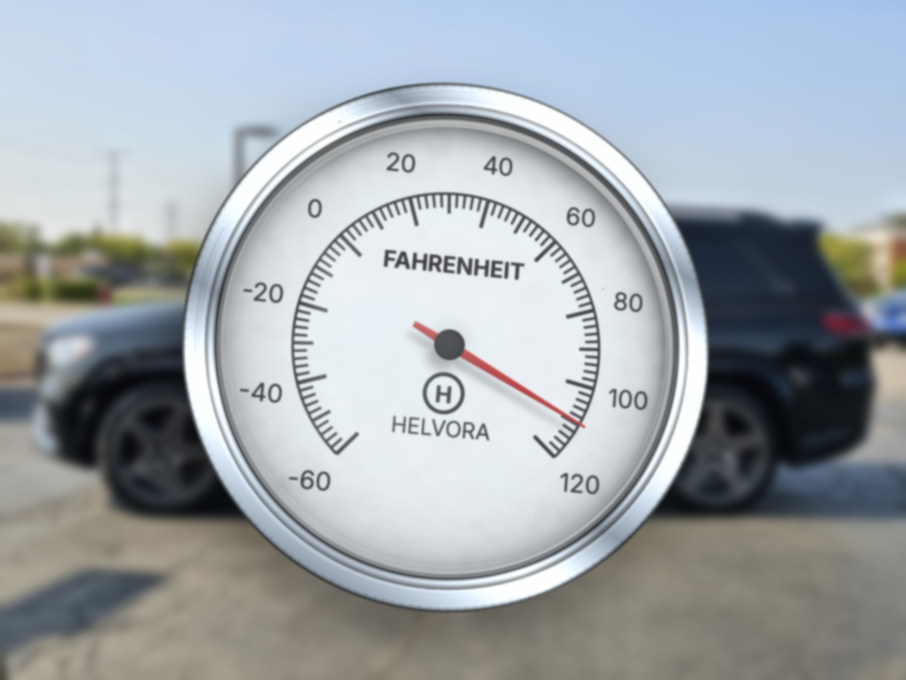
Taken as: 110 °F
